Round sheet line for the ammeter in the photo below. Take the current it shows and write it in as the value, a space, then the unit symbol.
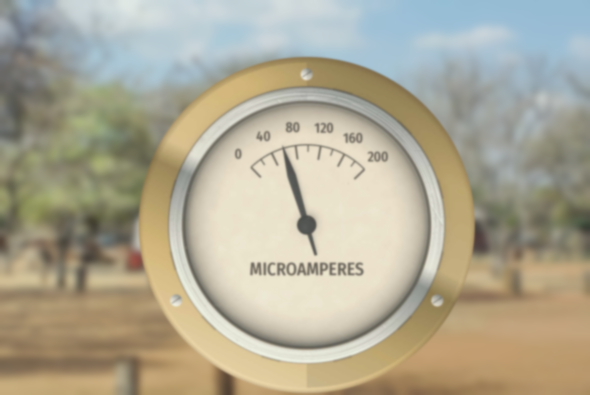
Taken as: 60 µA
